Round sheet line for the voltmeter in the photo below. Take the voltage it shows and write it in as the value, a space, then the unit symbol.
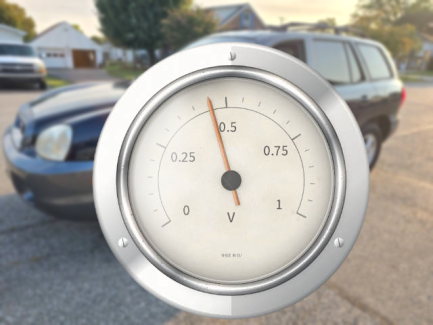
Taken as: 0.45 V
